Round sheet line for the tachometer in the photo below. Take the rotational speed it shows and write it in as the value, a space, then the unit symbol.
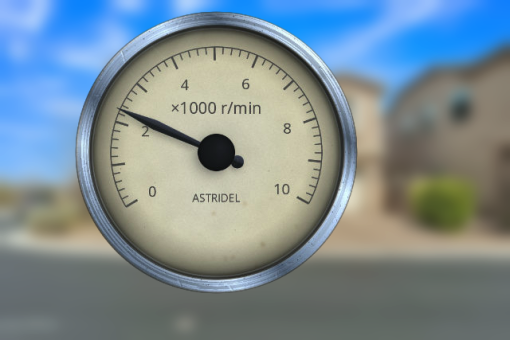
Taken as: 2300 rpm
